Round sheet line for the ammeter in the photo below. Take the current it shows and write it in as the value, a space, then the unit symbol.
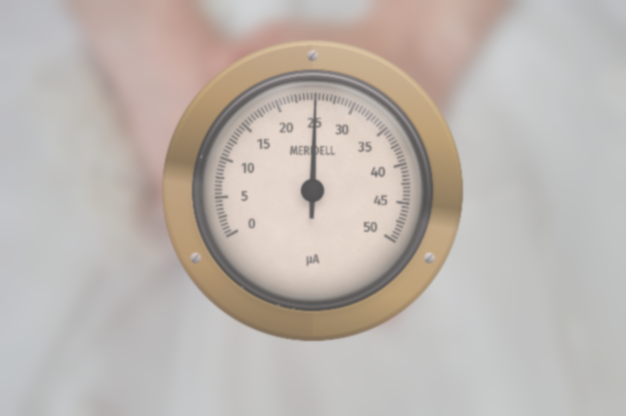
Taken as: 25 µA
